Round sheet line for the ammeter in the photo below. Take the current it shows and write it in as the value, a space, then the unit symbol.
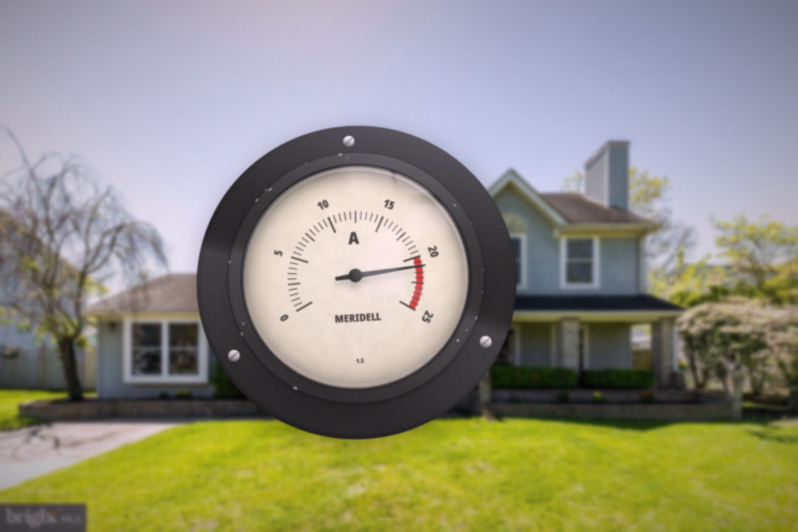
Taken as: 21 A
